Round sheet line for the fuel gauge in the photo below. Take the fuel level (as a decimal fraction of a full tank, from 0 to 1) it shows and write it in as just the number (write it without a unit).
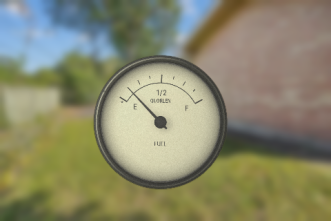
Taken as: 0.125
